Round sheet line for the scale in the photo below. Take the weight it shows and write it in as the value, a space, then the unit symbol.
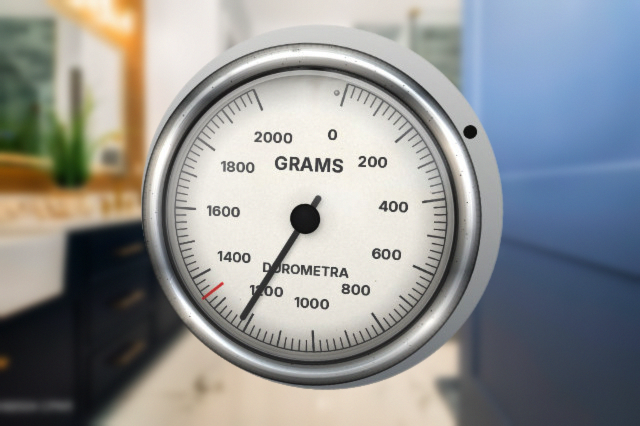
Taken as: 1220 g
